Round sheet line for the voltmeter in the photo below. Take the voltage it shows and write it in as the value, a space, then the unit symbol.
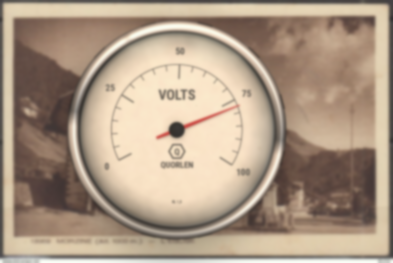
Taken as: 77.5 V
